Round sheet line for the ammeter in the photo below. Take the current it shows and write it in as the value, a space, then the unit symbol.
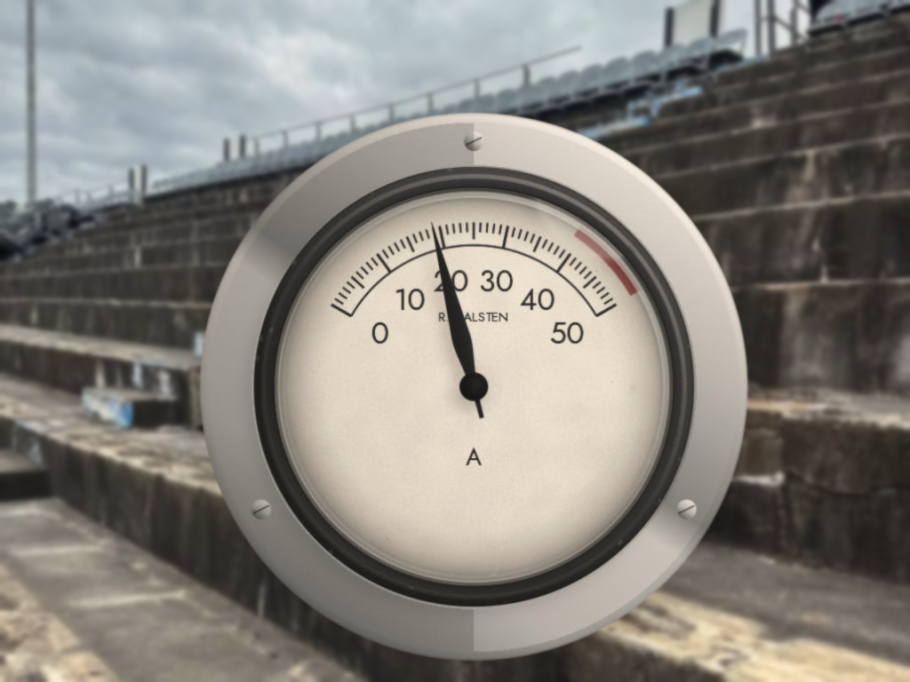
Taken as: 19 A
